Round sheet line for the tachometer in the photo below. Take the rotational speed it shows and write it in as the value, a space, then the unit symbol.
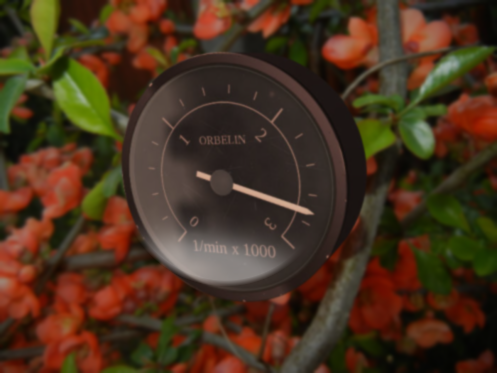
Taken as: 2700 rpm
